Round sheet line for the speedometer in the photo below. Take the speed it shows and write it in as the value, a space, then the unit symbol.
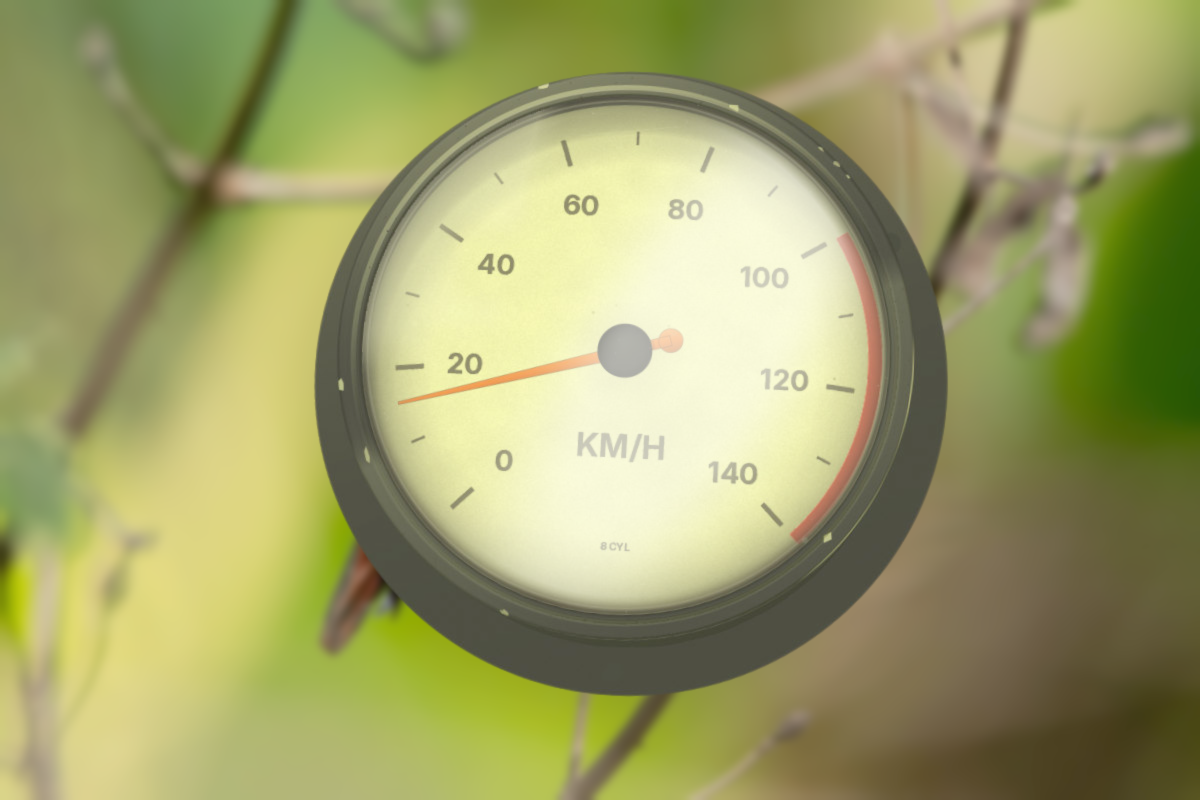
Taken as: 15 km/h
